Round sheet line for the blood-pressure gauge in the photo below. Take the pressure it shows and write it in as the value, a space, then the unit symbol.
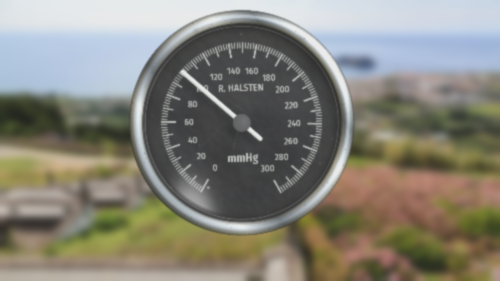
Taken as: 100 mmHg
